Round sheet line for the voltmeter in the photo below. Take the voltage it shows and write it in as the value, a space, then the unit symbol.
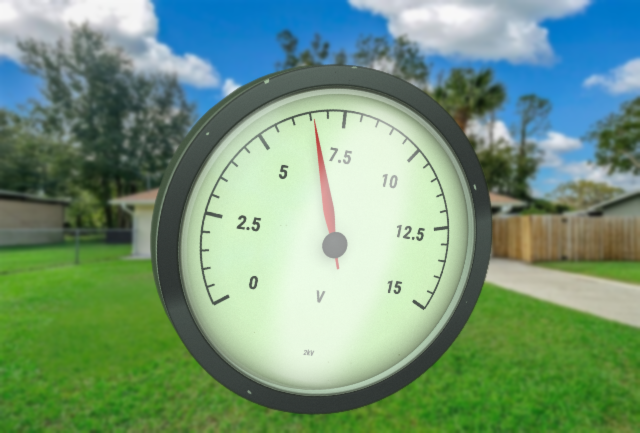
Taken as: 6.5 V
